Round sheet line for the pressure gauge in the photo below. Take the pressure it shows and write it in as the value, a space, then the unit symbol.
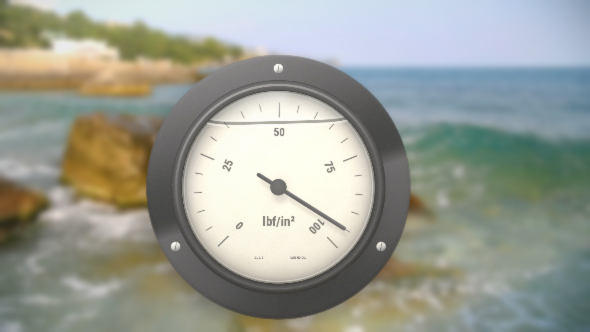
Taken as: 95 psi
